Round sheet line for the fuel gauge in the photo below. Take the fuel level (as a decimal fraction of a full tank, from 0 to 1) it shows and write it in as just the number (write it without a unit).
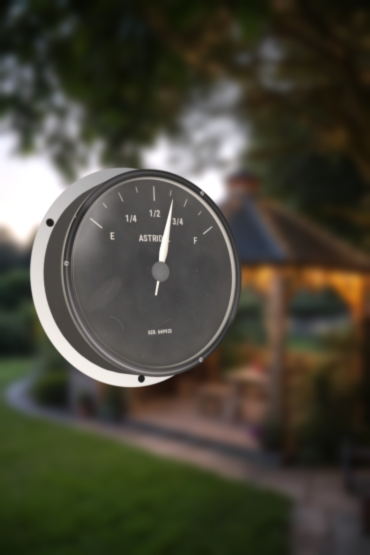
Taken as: 0.625
